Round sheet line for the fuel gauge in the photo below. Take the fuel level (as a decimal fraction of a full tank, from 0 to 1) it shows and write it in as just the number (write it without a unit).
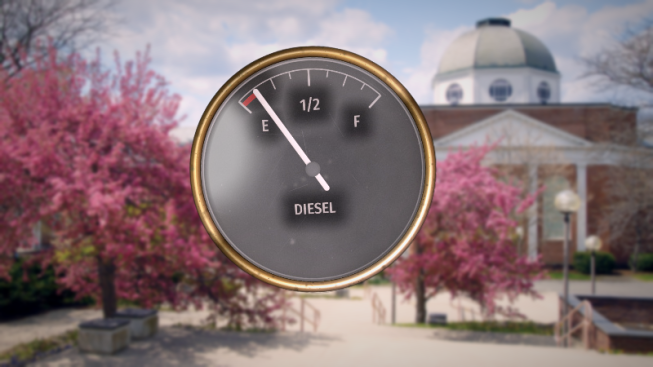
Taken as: 0.125
